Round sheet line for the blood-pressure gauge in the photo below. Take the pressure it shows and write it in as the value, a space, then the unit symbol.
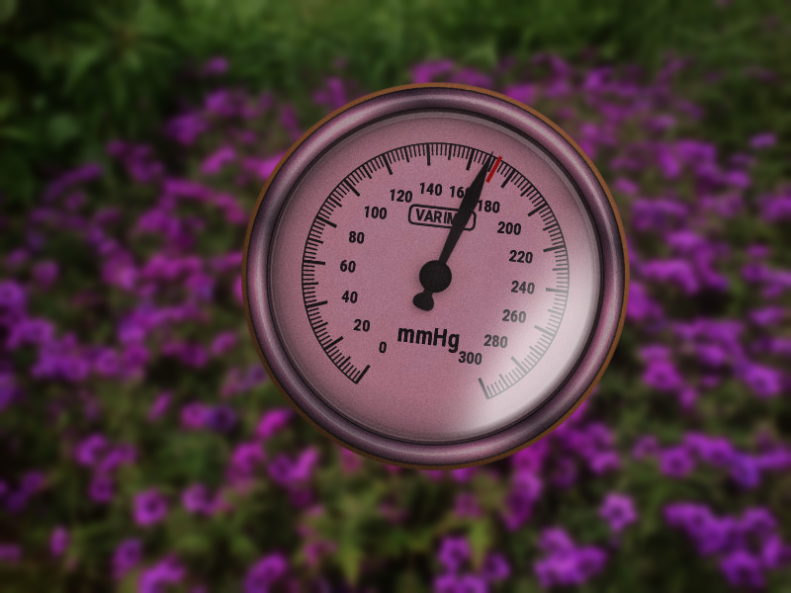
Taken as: 168 mmHg
